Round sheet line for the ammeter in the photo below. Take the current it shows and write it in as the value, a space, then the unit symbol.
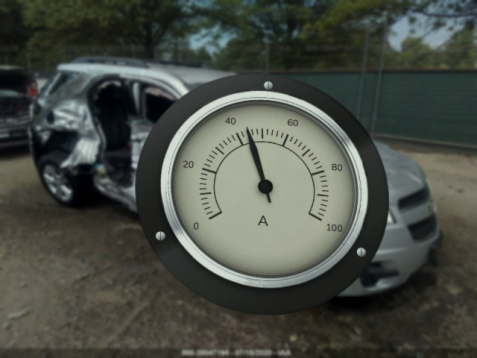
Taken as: 44 A
